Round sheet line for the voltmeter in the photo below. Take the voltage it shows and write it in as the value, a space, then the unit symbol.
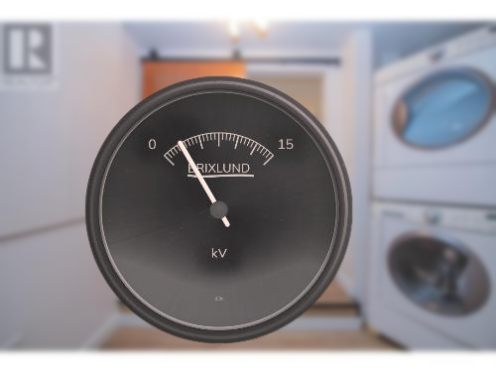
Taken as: 2.5 kV
